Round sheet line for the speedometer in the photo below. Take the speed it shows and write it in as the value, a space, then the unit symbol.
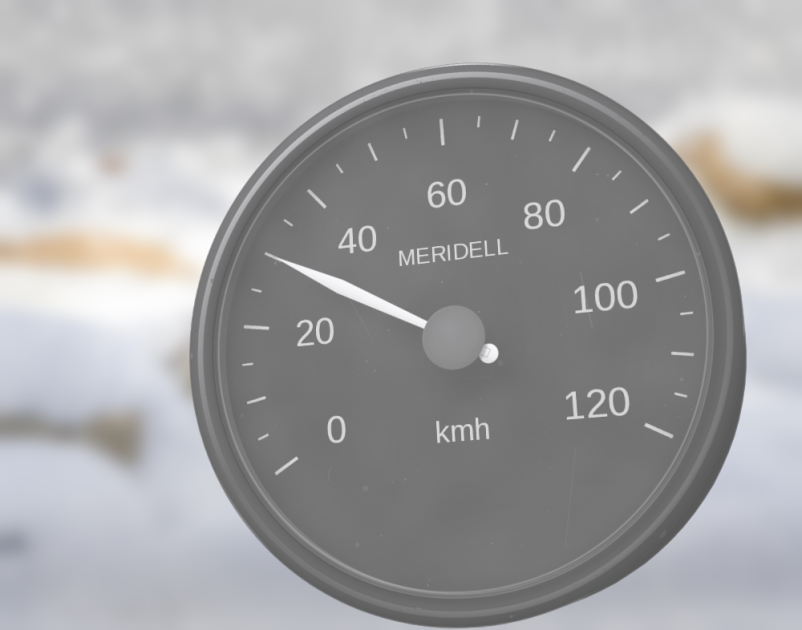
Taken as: 30 km/h
